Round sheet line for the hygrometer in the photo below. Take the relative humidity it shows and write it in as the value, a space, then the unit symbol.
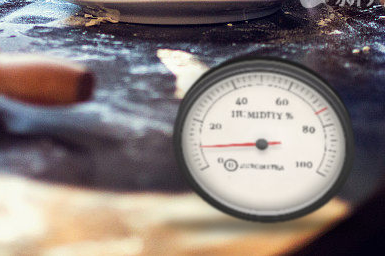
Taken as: 10 %
